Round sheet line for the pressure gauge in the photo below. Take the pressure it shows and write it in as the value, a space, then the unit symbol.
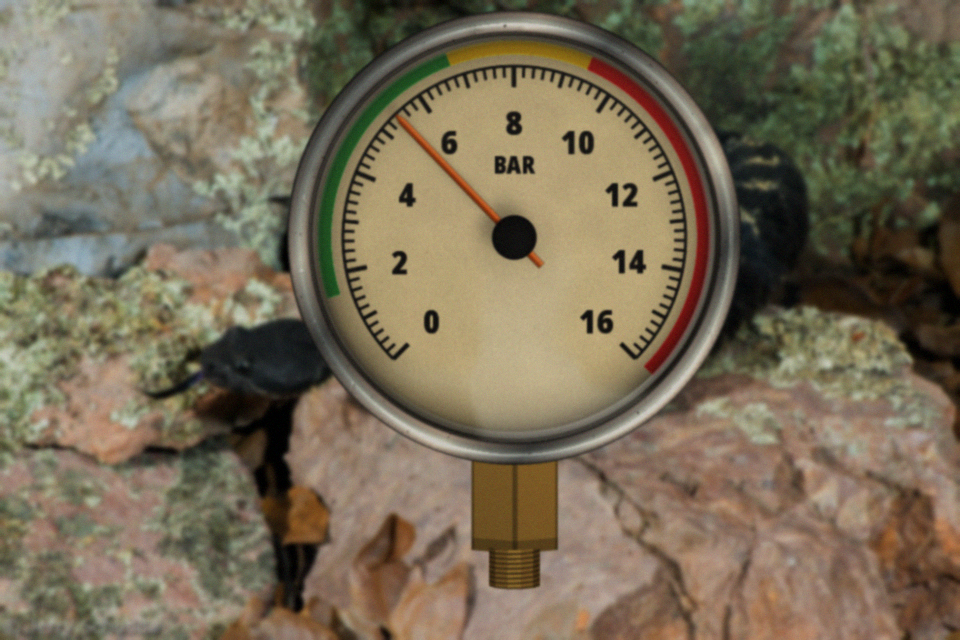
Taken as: 5.4 bar
